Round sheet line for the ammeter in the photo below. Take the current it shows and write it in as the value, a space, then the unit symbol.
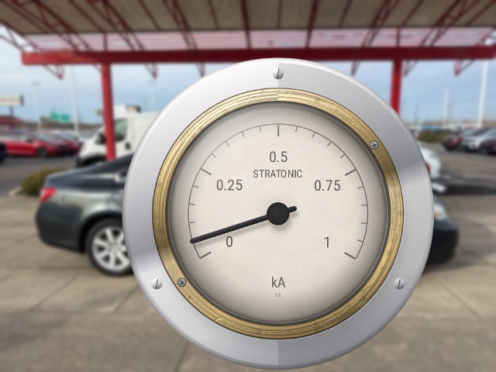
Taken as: 0.05 kA
